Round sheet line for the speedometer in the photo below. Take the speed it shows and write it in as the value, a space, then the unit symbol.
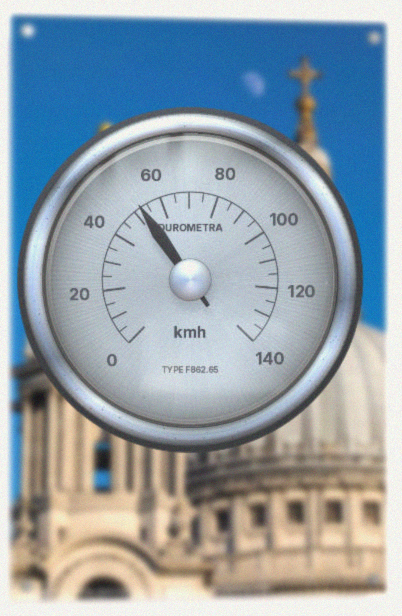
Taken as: 52.5 km/h
